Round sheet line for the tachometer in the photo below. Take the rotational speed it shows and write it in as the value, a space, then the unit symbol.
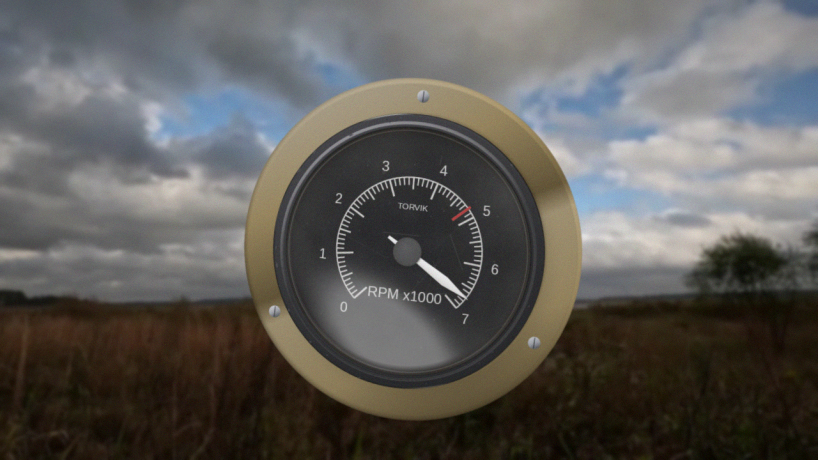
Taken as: 6700 rpm
